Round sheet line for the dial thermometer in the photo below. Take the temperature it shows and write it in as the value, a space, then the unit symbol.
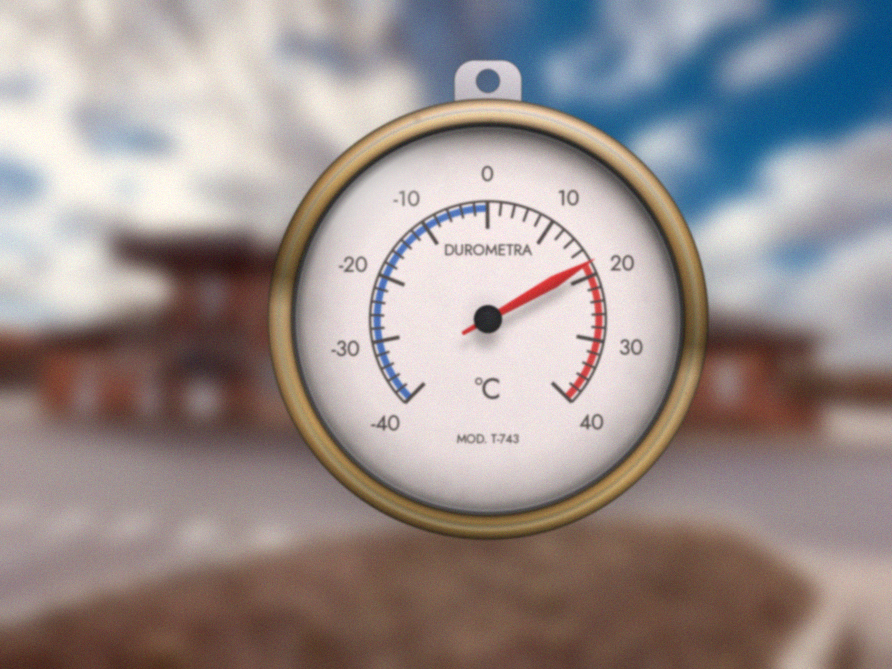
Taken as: 18 °C
